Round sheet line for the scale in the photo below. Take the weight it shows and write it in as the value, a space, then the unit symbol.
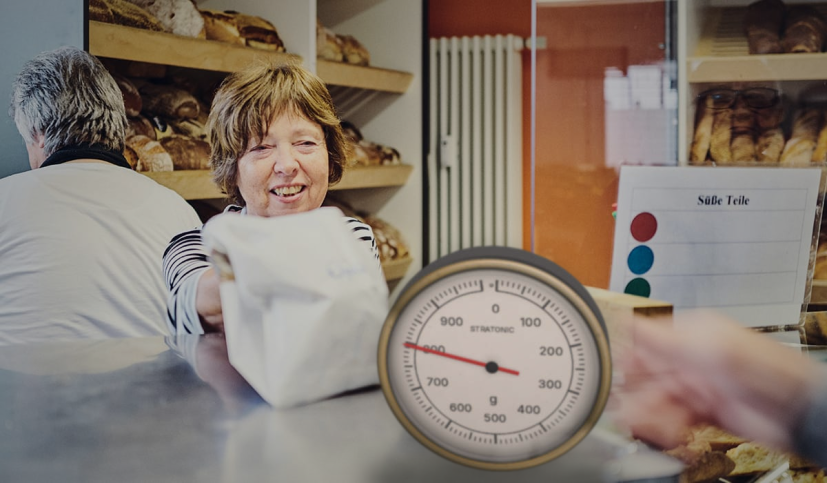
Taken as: 800 g
